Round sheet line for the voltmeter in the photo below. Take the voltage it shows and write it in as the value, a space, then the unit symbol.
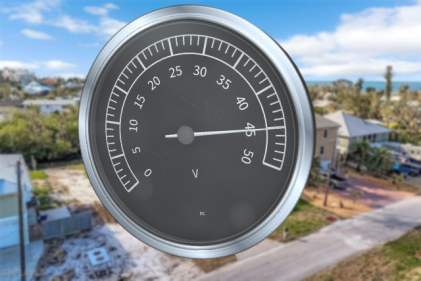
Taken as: 45 V
